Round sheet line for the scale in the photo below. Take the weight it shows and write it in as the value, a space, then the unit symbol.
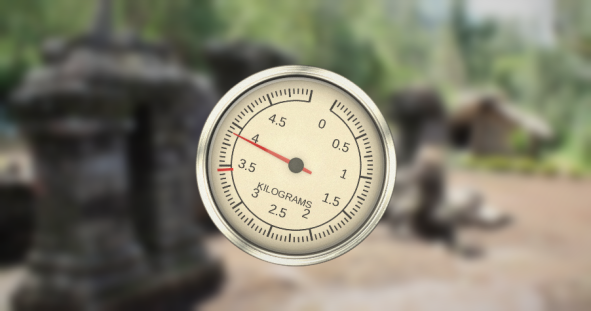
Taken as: 3.9 kg
